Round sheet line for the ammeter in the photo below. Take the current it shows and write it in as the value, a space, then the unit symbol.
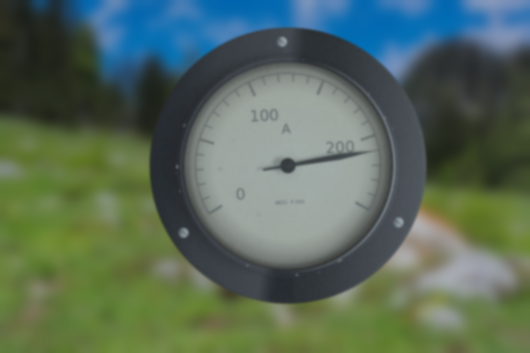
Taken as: 210 A
